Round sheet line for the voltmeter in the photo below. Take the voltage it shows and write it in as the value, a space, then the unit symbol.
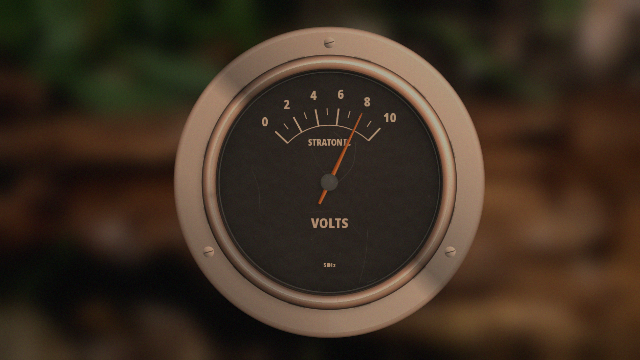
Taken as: 8 V
